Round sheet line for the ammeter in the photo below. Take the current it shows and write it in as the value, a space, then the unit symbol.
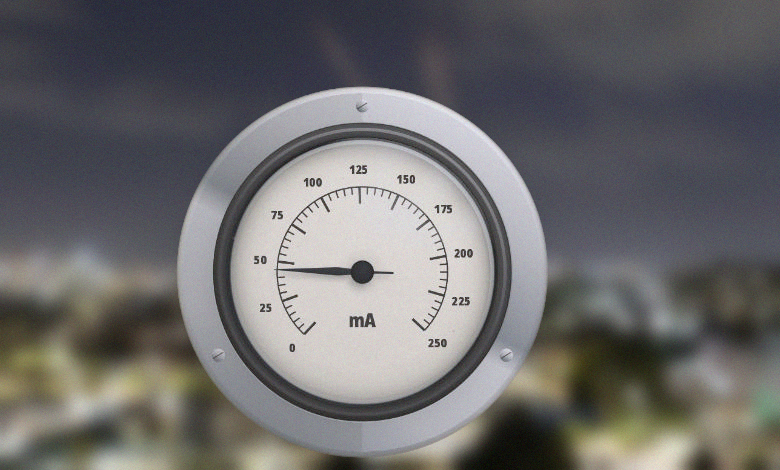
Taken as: 45 mA
